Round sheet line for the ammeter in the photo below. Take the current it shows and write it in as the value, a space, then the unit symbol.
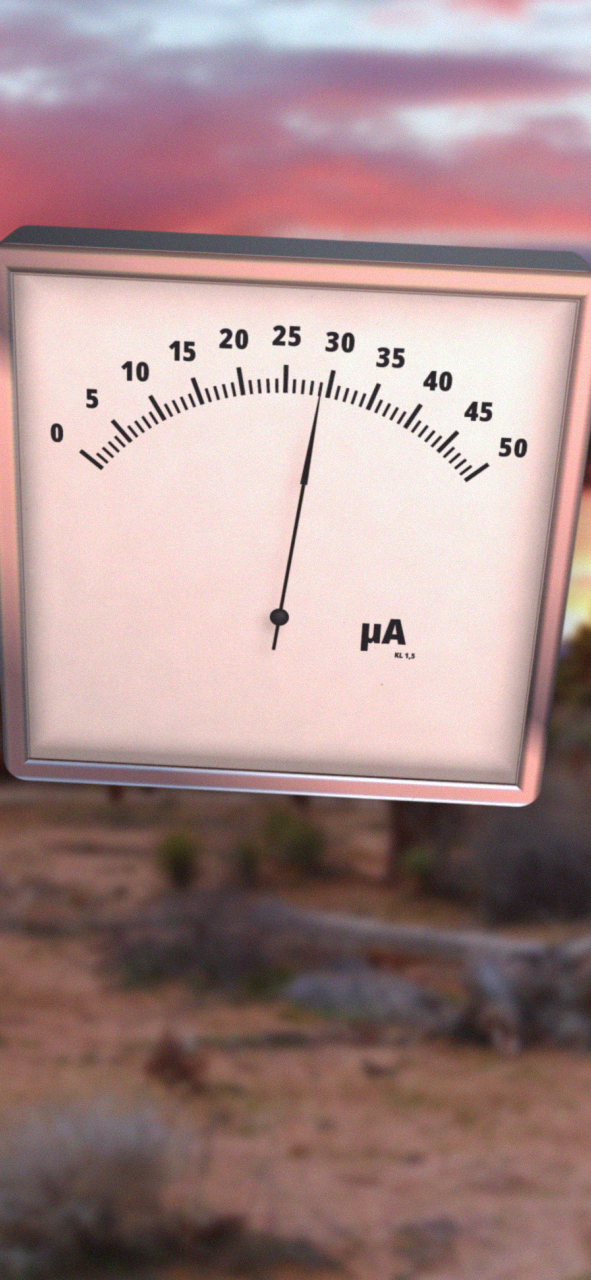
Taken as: 29 µA
